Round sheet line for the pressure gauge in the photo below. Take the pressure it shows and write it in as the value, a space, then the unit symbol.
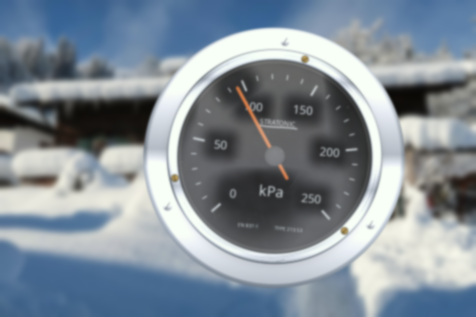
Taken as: 95 kPa
